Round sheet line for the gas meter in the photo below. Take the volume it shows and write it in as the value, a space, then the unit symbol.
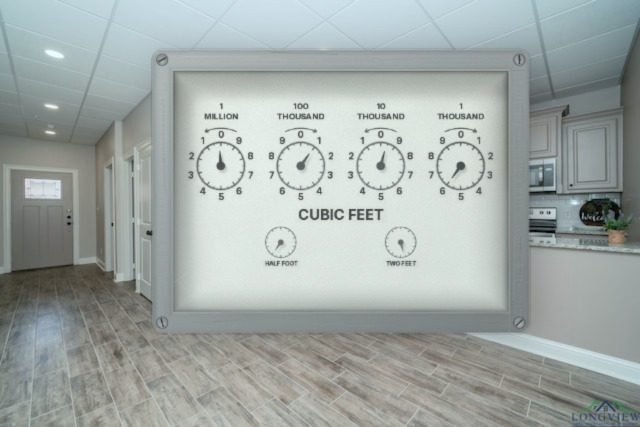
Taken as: 9600 ft³
